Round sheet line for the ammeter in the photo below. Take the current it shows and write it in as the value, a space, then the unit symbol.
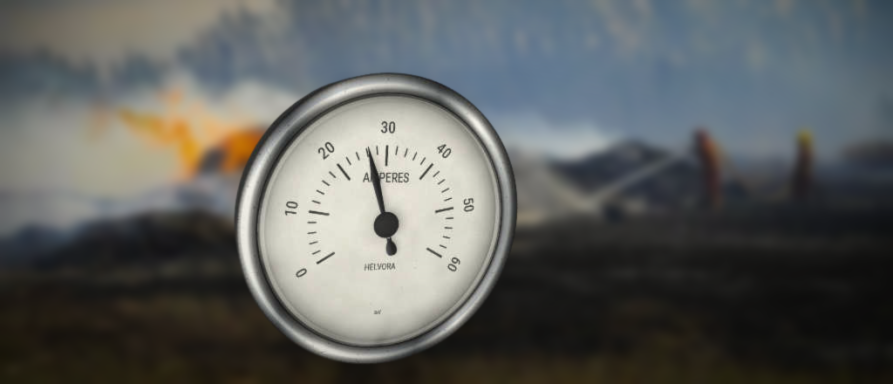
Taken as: 26 A
